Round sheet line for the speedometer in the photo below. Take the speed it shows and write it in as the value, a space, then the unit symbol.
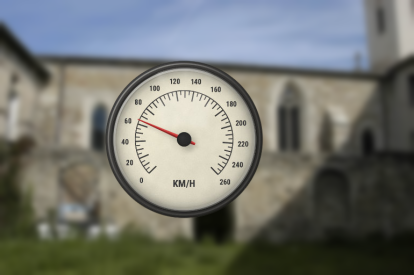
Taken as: 65 km/h
